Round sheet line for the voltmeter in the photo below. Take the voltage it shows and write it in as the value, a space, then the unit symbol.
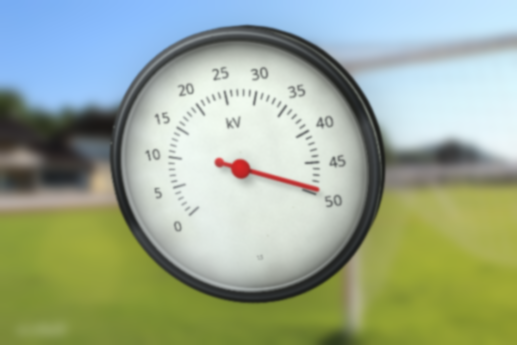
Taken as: 49 kV
